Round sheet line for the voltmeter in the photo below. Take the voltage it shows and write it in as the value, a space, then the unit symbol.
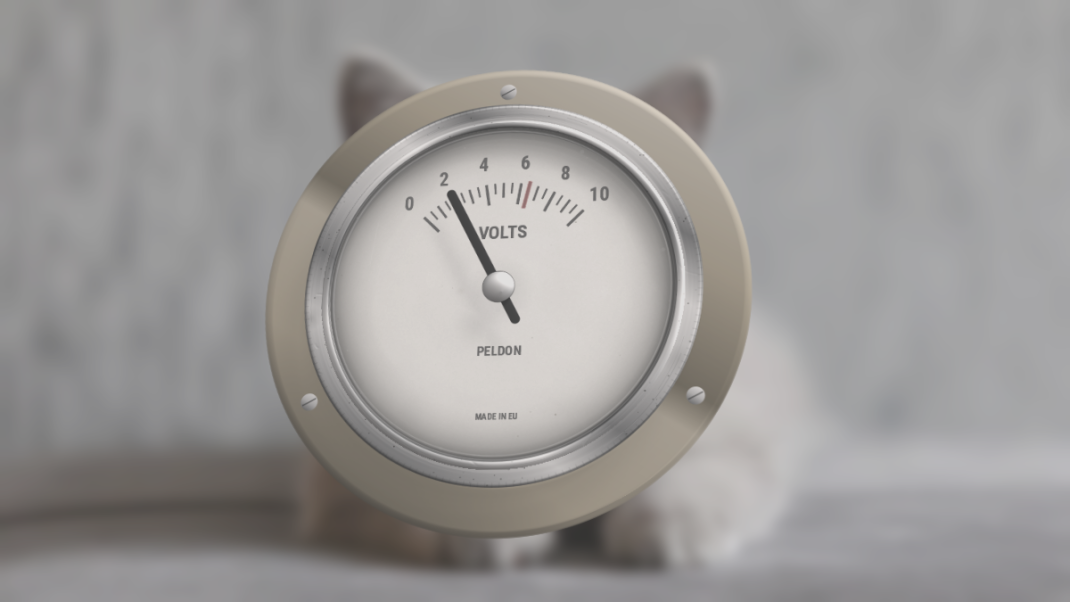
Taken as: 2 V
